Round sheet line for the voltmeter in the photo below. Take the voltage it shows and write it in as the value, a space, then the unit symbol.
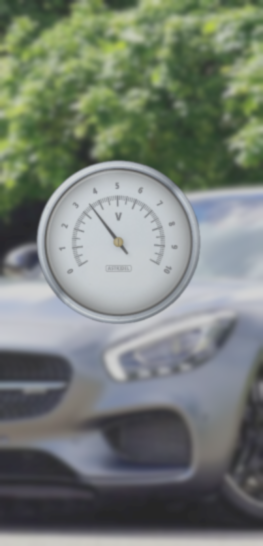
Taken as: 3.5 V
